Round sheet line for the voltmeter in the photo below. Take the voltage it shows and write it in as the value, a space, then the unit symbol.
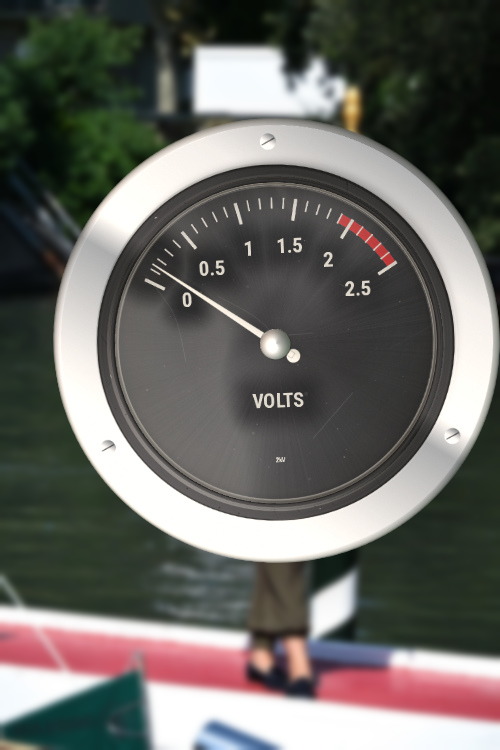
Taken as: 0.15 V
